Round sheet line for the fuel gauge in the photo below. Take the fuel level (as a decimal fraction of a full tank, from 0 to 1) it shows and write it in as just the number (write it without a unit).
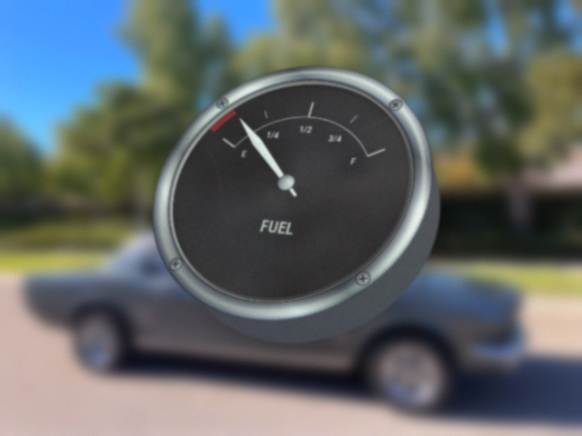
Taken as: 0.125
